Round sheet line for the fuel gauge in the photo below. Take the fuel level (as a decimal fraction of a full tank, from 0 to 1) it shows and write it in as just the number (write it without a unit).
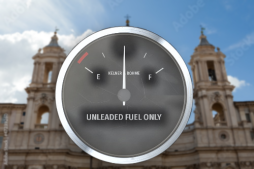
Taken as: 0.5
